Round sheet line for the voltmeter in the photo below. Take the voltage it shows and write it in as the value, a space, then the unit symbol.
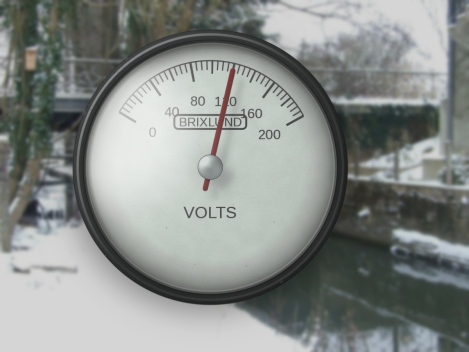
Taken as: 120 V
